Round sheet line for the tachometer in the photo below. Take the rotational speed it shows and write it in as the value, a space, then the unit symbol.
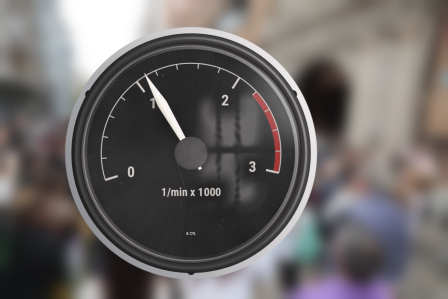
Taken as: 1100 rpm
